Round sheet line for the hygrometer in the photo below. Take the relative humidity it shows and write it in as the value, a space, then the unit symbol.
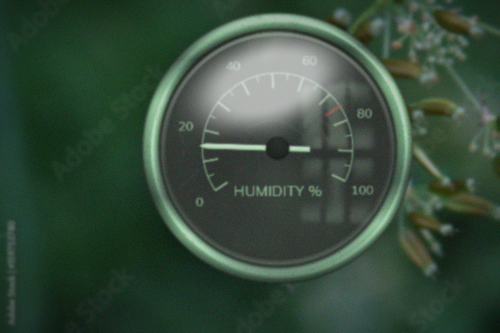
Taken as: 15 %
